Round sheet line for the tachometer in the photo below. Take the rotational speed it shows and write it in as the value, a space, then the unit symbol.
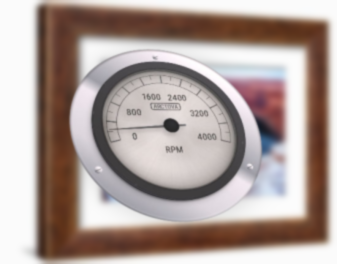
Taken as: 200 rpm
